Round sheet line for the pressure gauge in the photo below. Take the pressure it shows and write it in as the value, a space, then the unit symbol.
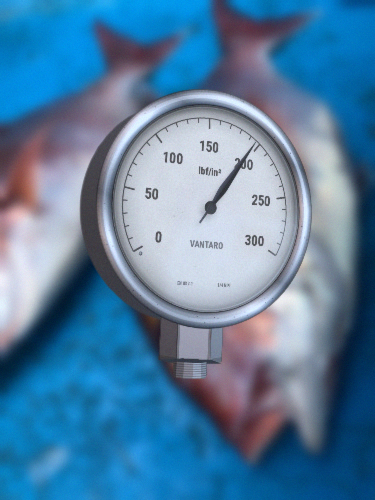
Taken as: 195 psi
